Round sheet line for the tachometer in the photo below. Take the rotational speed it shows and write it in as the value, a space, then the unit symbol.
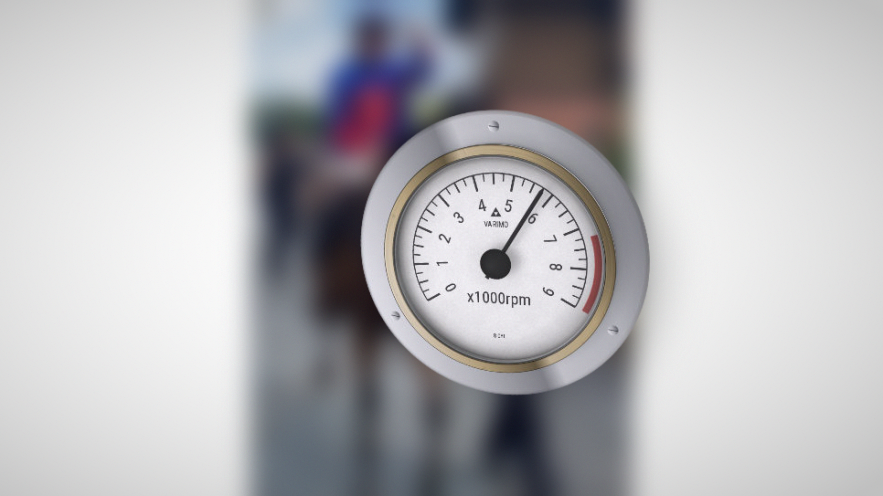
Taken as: 5750 rpm
